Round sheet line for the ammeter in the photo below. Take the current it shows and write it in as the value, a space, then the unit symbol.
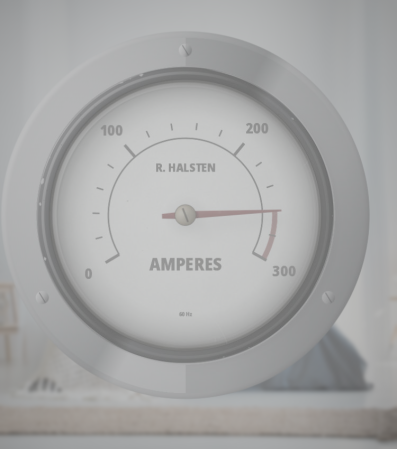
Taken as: 260 A
